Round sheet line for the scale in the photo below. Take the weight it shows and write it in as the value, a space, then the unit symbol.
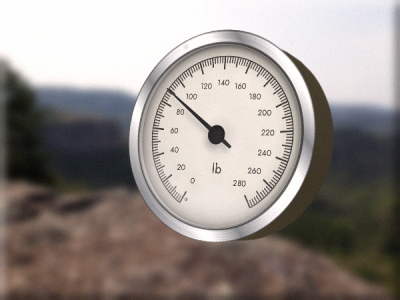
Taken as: 90 lb
